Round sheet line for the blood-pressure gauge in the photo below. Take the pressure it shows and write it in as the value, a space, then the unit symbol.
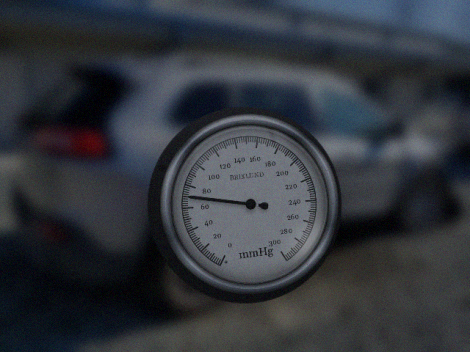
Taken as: 70 mmHg
